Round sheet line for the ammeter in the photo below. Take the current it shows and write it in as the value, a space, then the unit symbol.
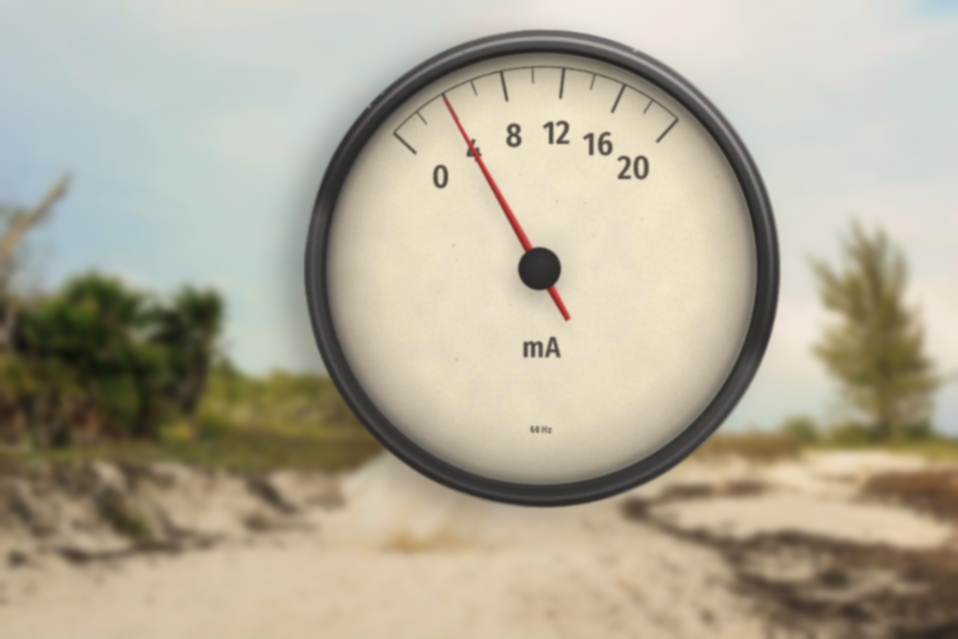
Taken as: 4 mA
